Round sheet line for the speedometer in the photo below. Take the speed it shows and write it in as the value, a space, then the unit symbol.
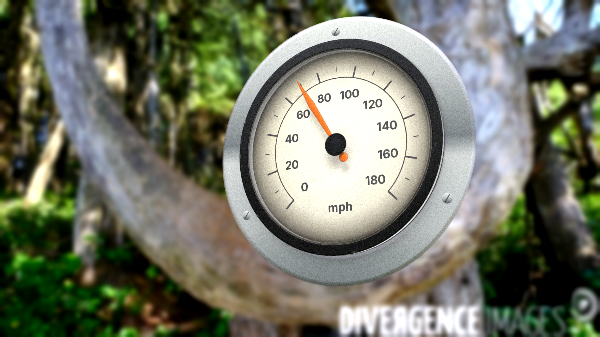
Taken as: 70 mph
